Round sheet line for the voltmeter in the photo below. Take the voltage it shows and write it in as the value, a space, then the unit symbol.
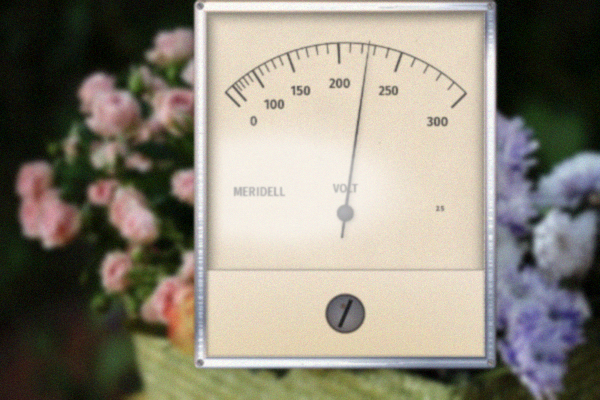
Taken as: 225 V
